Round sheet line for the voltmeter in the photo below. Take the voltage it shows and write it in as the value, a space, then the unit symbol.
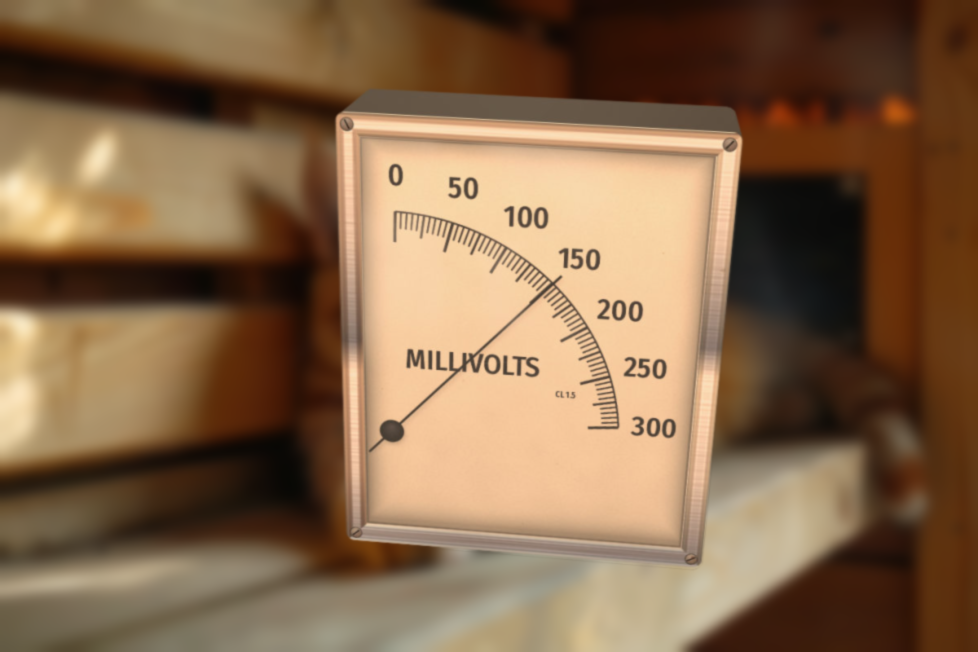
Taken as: 150 mV
